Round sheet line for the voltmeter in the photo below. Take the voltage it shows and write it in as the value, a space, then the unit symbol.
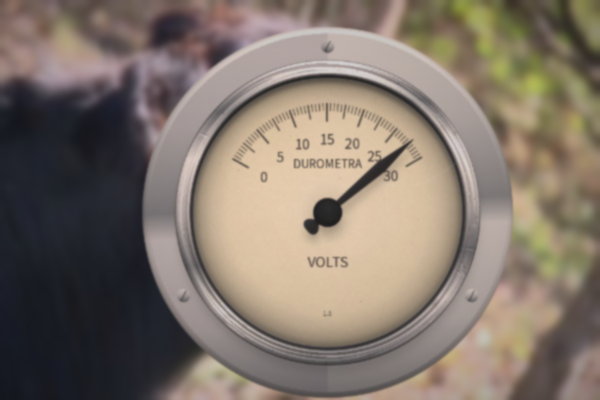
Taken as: 27.5 V
